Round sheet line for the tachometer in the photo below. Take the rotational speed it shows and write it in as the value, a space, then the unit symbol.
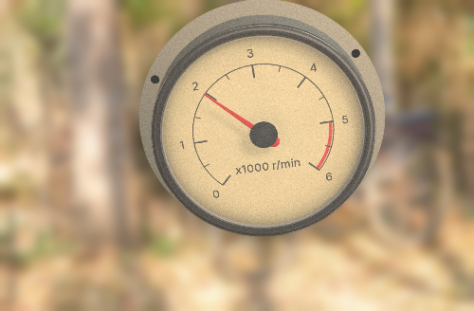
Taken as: 2000 rpm
